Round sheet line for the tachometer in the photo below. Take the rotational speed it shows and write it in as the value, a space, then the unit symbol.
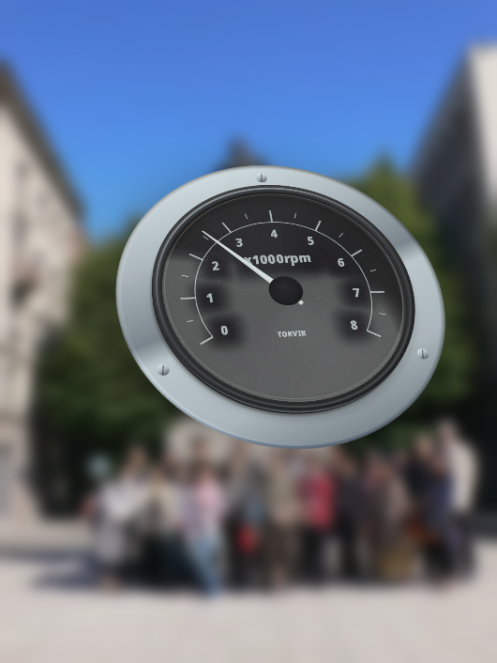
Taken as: 2500 rpm
